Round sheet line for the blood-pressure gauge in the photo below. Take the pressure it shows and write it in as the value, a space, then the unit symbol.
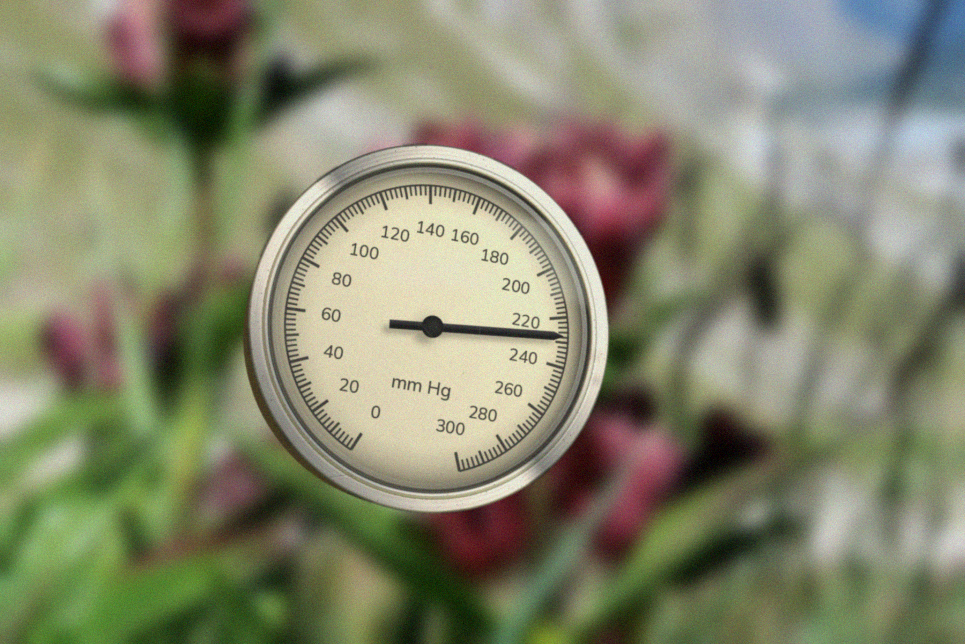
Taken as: 228 mmHg
